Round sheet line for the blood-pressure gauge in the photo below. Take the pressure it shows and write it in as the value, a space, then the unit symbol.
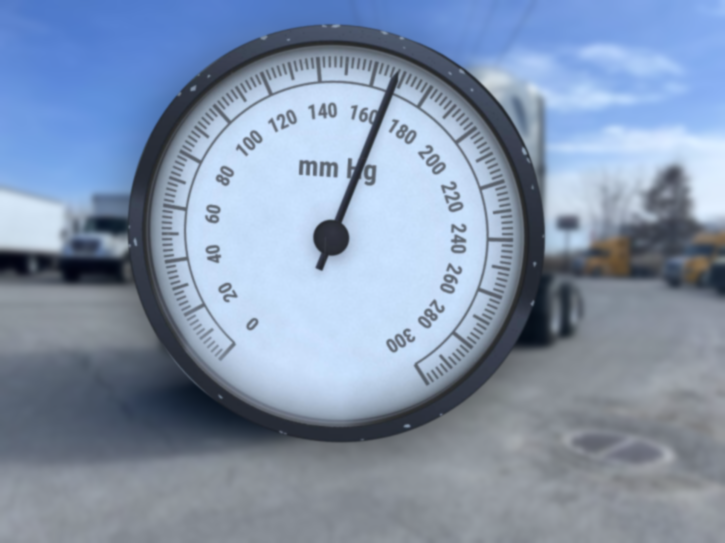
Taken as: 168 mmHg
